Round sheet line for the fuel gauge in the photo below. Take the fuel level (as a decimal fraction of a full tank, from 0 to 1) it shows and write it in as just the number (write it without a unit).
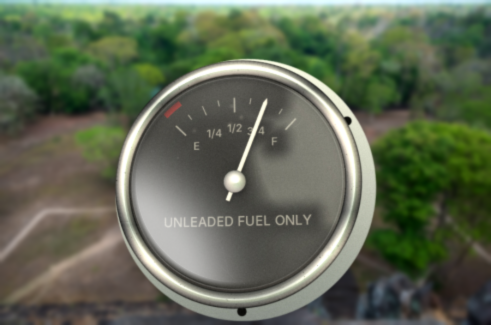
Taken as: 0.75
